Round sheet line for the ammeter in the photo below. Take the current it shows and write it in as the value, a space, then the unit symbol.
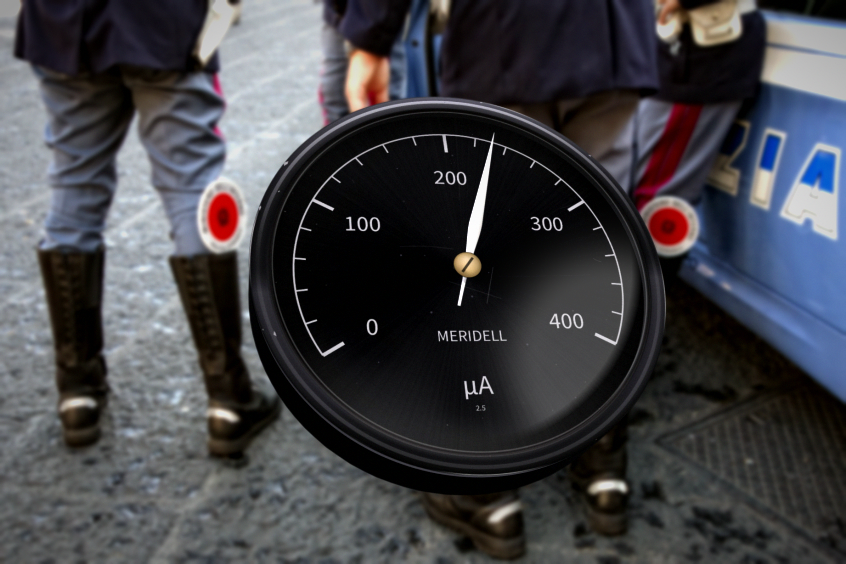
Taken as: 230 µA
